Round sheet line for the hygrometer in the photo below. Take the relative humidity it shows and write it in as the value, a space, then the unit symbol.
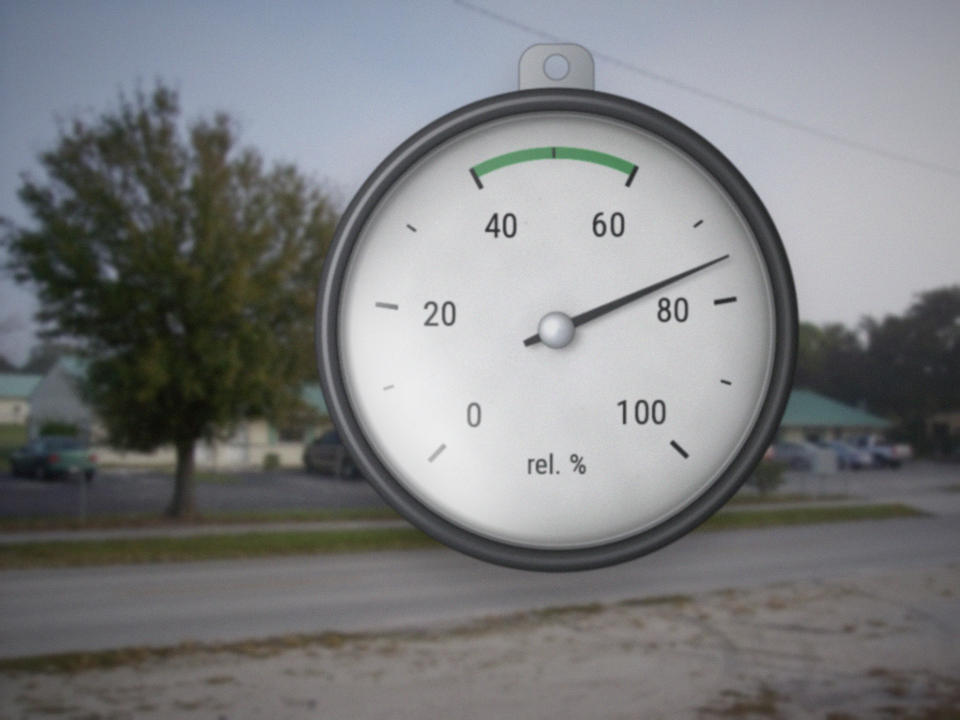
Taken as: 75 %
